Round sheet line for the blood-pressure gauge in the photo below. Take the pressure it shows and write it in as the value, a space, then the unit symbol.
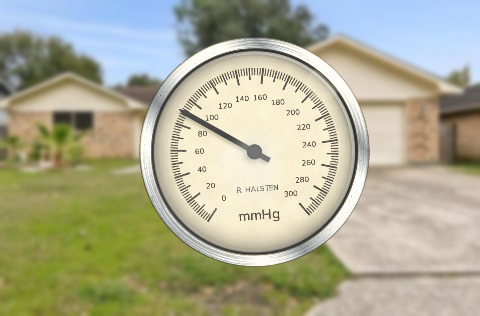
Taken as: 90 mmHg
